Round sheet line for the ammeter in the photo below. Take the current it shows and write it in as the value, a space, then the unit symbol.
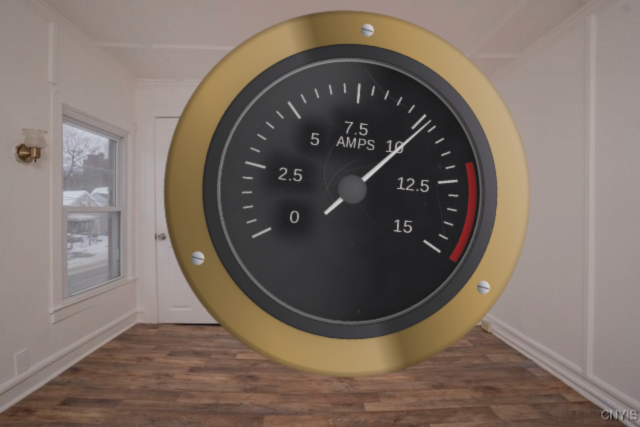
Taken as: 10.25 A
